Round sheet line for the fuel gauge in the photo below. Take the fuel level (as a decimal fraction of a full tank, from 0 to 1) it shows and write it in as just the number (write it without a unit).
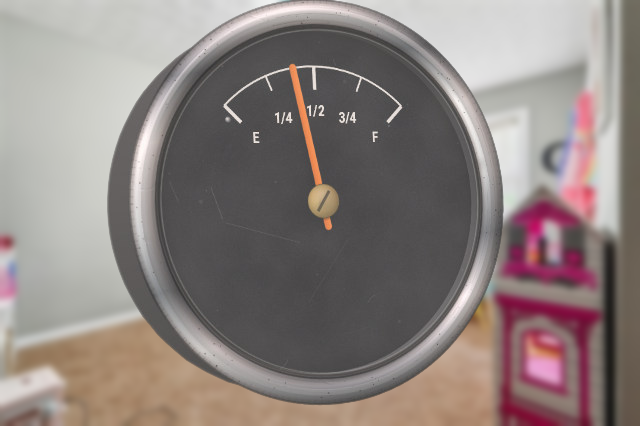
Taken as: 0.375
